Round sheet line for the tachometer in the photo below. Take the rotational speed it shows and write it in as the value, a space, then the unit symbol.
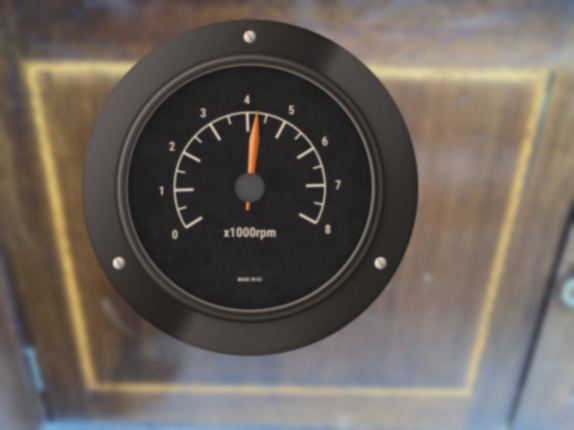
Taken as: 4250 rpm
